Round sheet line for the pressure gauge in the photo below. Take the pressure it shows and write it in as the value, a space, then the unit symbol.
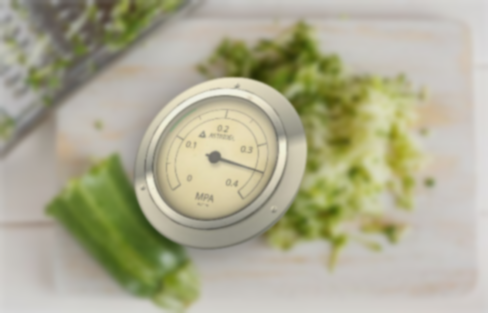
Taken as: 0.35 MPa
